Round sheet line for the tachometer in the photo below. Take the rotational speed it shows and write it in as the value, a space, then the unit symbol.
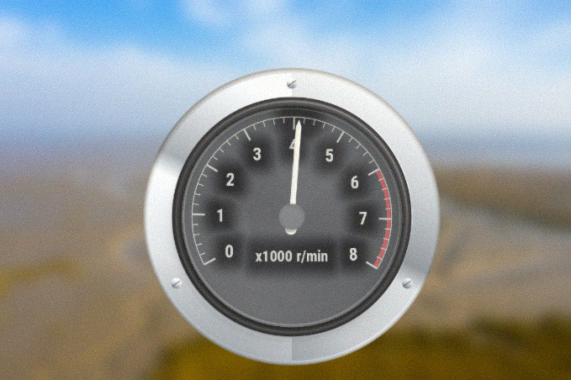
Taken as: 4100 rpm
